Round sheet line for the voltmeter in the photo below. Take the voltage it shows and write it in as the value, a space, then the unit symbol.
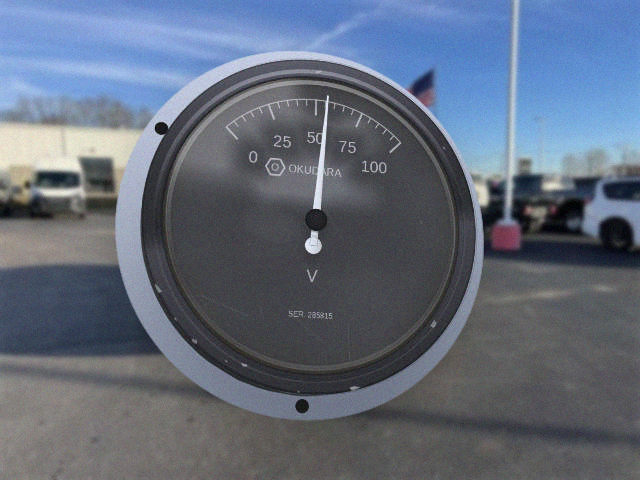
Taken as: 55 V
